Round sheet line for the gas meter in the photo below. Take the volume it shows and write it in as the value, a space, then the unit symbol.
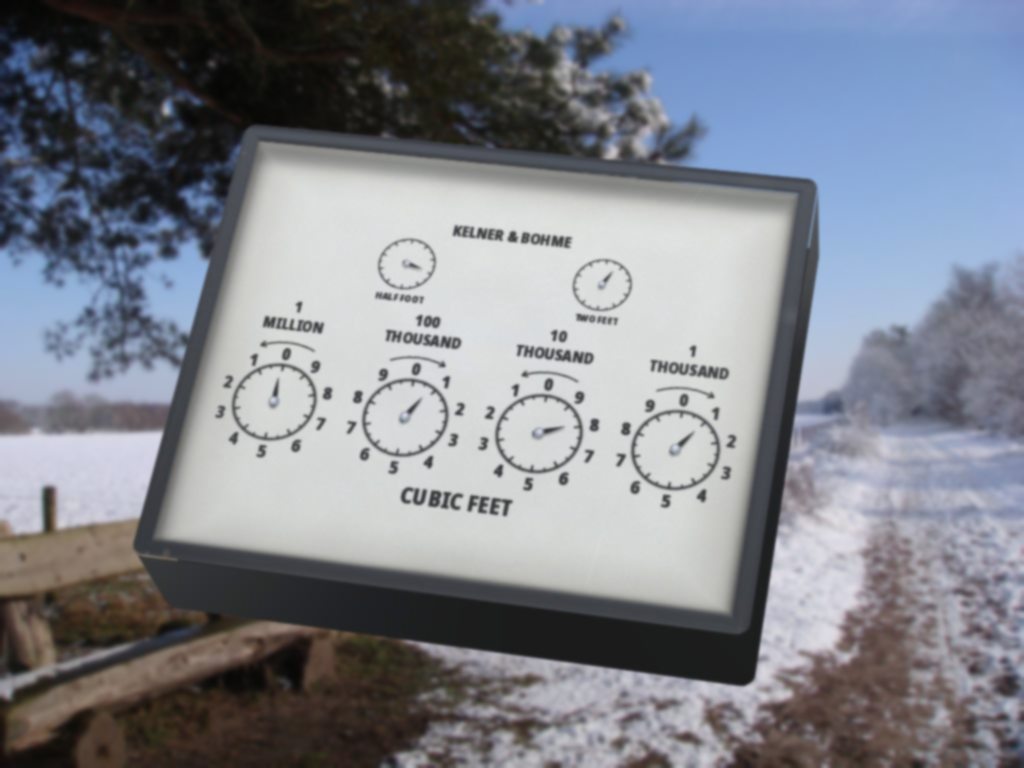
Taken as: 8100 ft³
